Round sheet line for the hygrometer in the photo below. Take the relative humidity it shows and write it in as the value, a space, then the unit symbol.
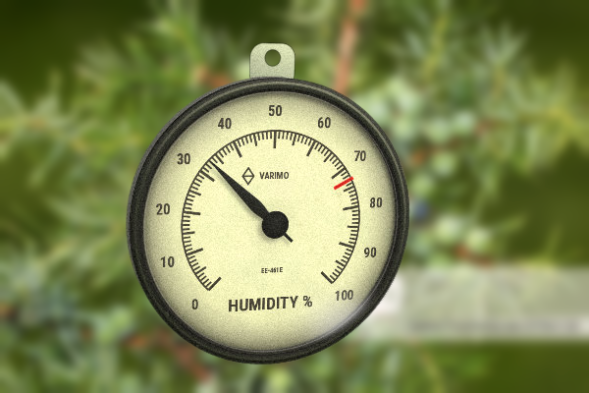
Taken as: 33 %
